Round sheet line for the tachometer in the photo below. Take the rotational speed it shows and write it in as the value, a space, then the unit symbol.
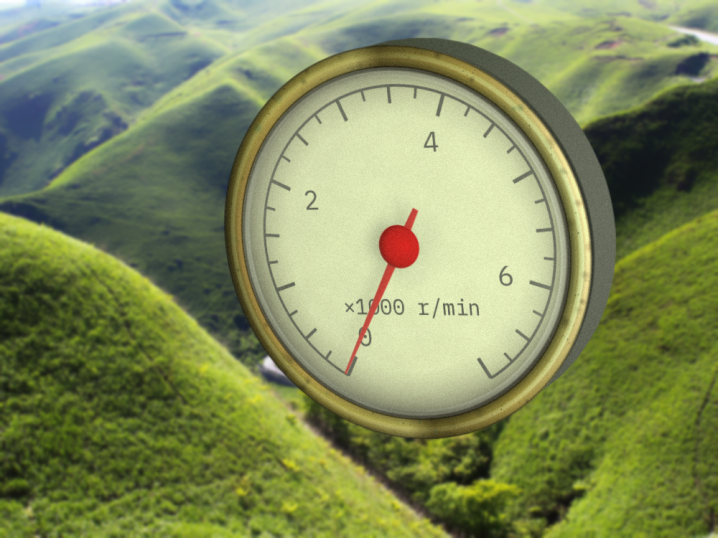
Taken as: 0 rpm
